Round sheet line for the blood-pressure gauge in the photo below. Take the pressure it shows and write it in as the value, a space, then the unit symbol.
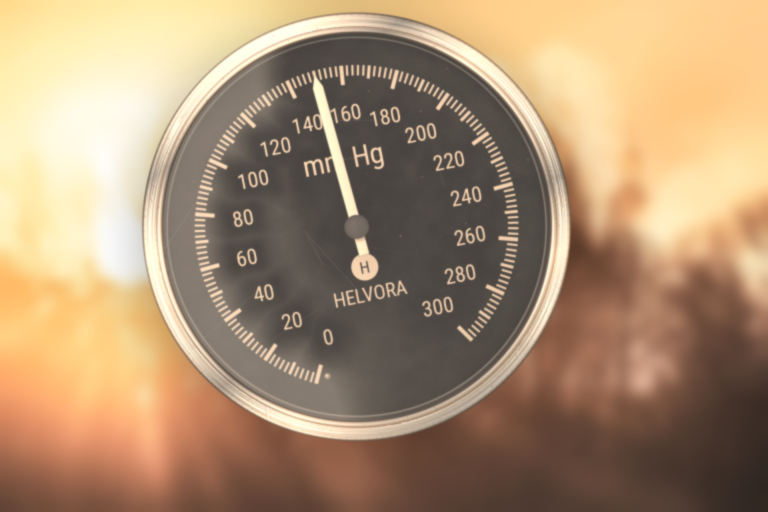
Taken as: 150 mmHg
